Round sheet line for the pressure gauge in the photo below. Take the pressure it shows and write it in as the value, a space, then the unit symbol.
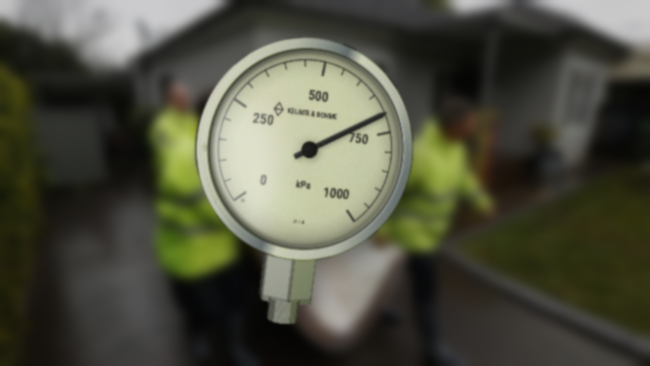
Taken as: 700 kPa
